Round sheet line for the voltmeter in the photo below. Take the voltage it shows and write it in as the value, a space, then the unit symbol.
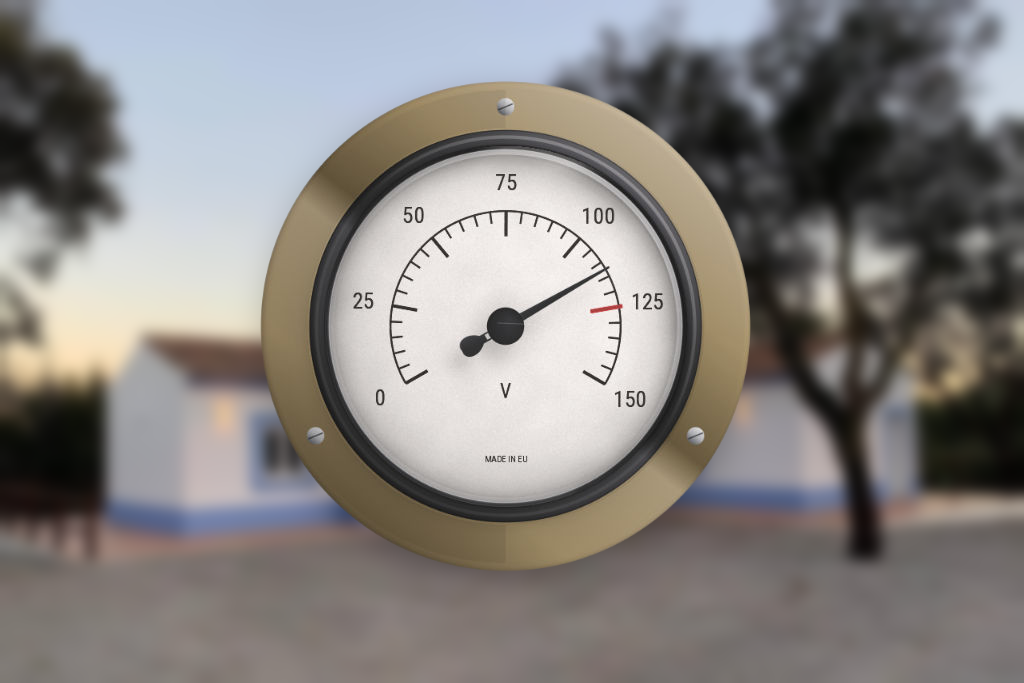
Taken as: 112.5 V
